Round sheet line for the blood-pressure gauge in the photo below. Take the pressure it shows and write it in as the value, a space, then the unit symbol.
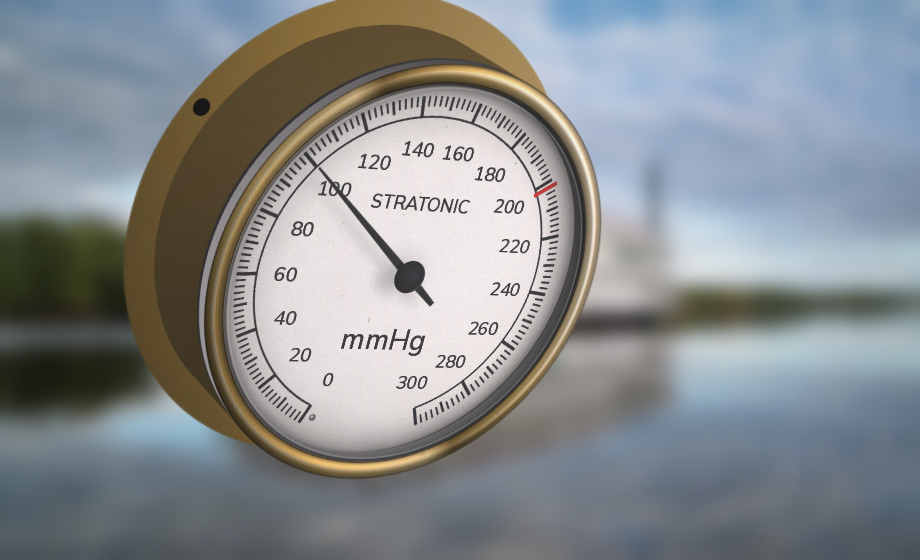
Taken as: 100 mmHg
